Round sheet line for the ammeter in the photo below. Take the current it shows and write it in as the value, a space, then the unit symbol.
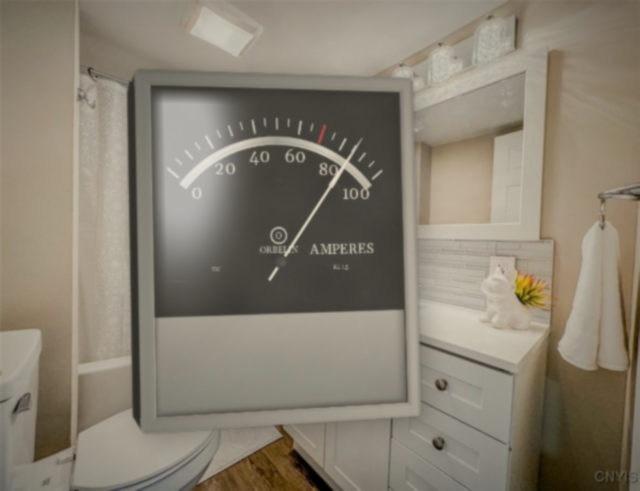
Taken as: 85 A
